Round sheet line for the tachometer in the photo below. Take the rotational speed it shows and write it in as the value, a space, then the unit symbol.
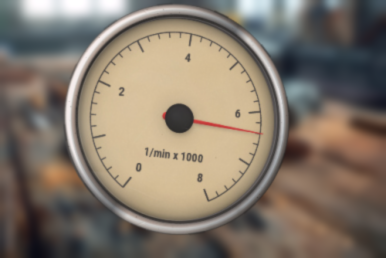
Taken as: 6400 rpm
